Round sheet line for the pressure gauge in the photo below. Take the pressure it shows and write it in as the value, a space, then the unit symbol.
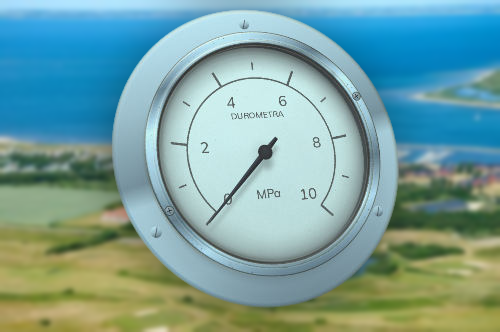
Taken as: 0 MPa
